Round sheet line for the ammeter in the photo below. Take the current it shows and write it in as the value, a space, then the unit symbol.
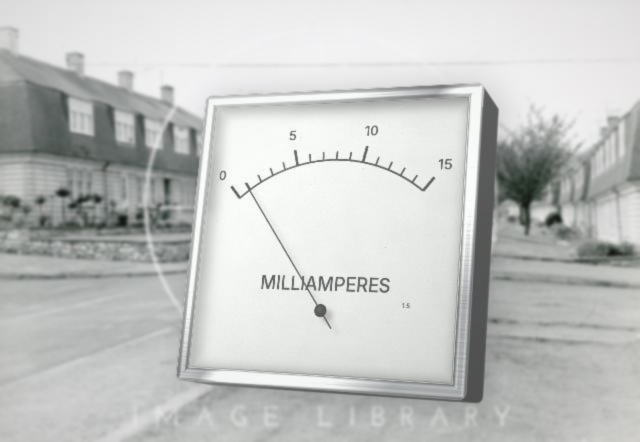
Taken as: 1 mA
